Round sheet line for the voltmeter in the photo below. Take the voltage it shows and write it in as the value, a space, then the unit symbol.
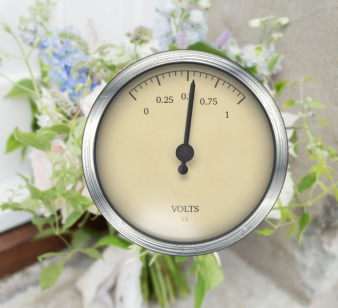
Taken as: 0.55 V
